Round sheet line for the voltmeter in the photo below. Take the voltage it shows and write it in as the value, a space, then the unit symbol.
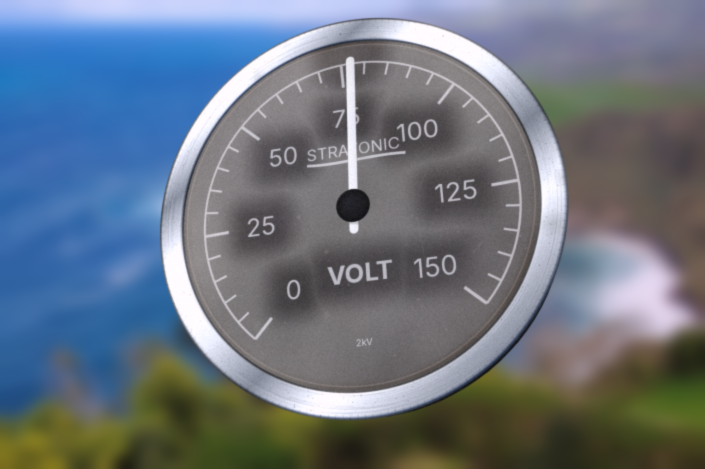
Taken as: 77.5 V
